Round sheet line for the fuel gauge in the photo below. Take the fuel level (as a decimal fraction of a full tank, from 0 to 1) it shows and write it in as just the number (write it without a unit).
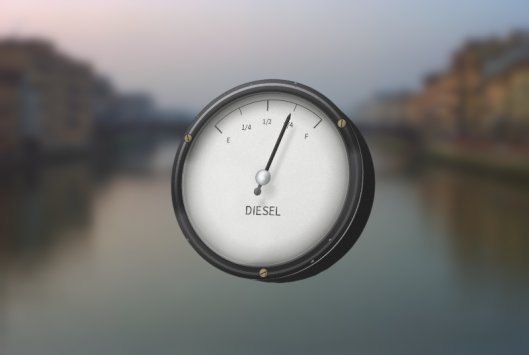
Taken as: 0.75
